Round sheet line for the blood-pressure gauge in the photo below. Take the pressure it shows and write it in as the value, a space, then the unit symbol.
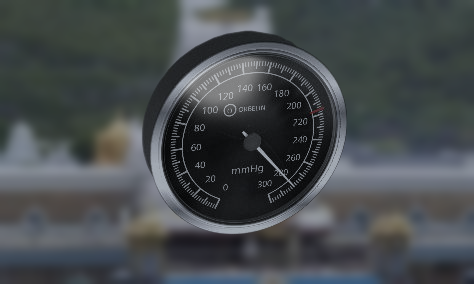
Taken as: 280 mmHg
